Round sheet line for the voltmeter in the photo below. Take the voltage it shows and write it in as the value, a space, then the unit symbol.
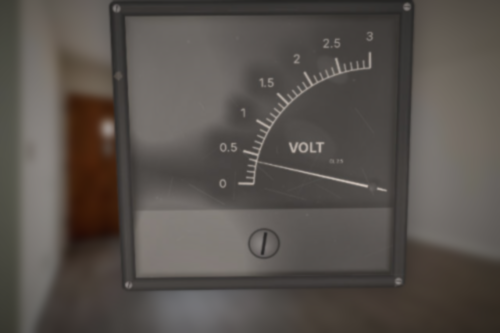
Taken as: 0.4 V
